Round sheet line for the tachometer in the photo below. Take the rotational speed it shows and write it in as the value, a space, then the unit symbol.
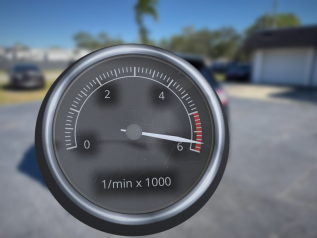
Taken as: 5800 rpm
